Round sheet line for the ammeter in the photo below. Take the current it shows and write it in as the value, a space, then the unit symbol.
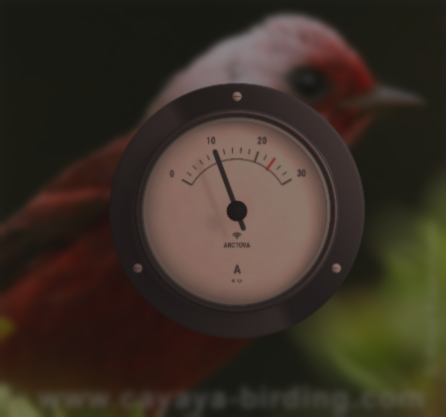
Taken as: 10 A
